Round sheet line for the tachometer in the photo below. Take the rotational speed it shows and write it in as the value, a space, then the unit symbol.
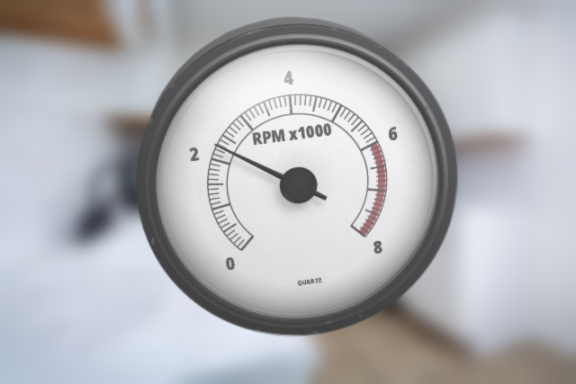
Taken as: 2300 rpm
